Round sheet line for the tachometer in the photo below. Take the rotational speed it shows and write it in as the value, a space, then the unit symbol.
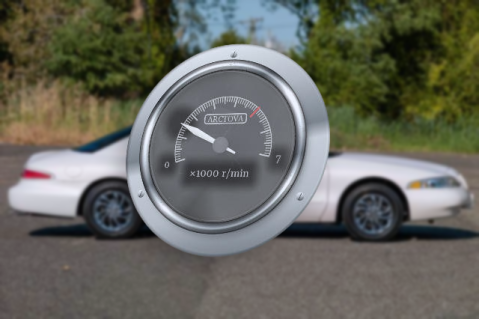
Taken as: 1500 rpm
